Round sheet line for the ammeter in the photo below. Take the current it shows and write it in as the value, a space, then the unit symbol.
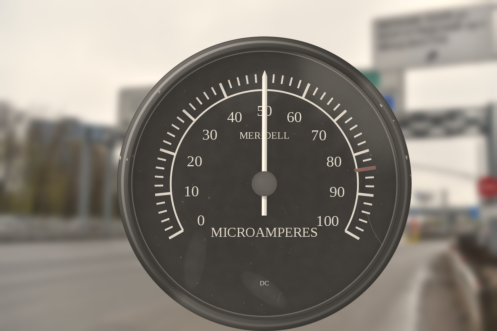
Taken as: 50 µA
